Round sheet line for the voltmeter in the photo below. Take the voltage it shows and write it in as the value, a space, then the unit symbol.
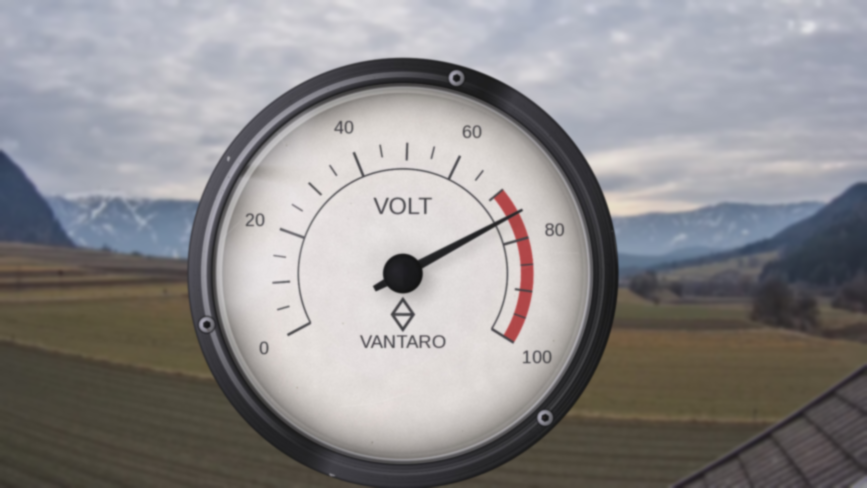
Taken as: 75 V
